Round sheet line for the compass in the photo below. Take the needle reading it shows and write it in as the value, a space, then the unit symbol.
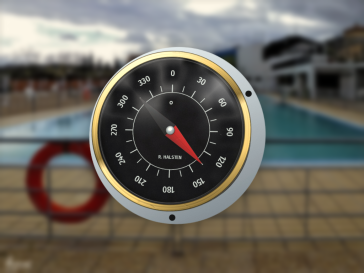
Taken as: 135 °
